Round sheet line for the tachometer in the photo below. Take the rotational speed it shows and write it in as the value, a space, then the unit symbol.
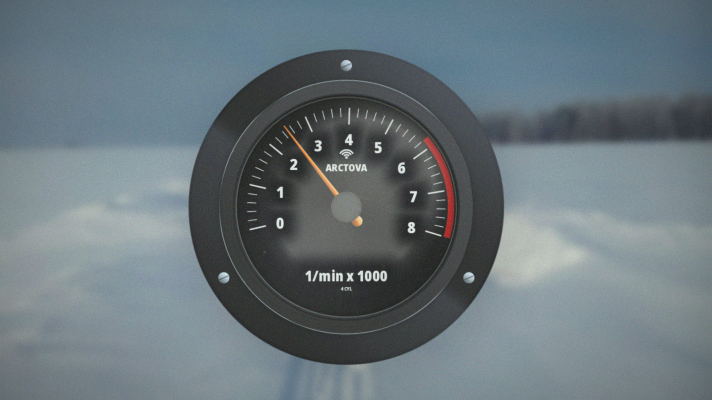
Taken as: 2500 rpm
